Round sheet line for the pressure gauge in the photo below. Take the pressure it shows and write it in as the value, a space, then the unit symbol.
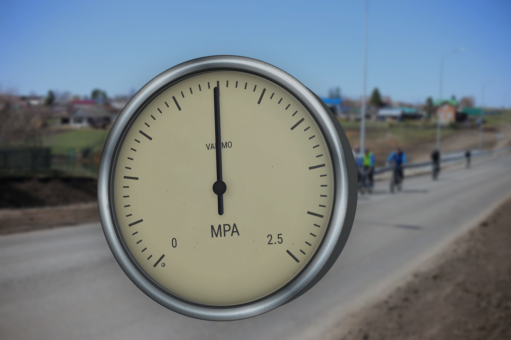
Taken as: 1.25 MPa
